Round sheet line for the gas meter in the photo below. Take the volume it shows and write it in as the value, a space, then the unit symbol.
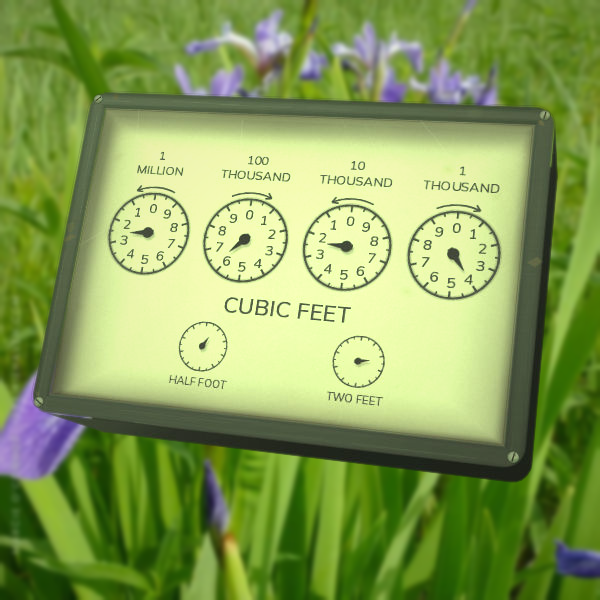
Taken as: 262400 ft³
